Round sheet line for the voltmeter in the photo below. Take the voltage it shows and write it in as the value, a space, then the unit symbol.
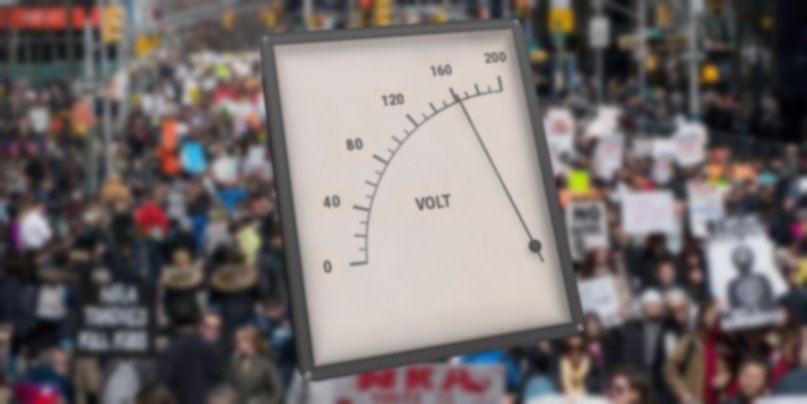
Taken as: 160 V
